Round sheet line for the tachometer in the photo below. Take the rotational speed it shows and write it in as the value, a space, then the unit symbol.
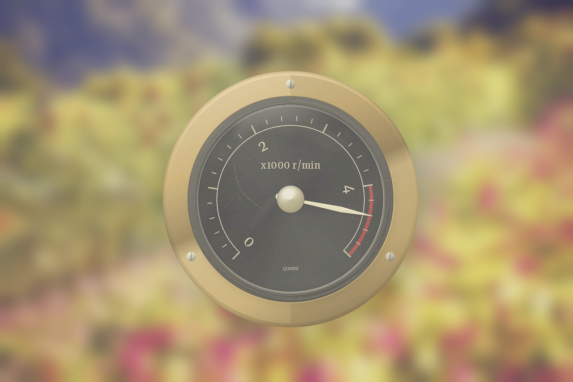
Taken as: 4400 rpm
